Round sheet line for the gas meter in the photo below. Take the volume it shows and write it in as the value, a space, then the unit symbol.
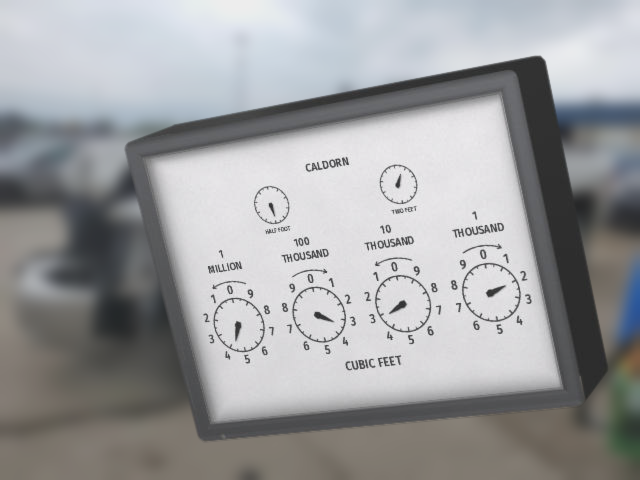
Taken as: 433200 ft³
